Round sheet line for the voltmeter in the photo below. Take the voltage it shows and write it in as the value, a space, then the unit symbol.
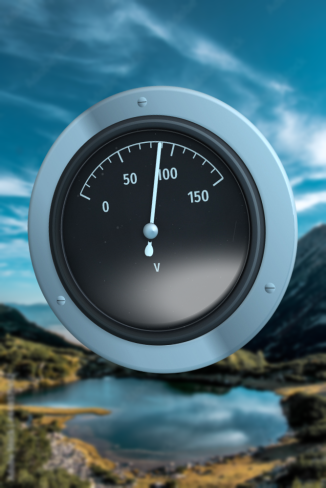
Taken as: 90 V
